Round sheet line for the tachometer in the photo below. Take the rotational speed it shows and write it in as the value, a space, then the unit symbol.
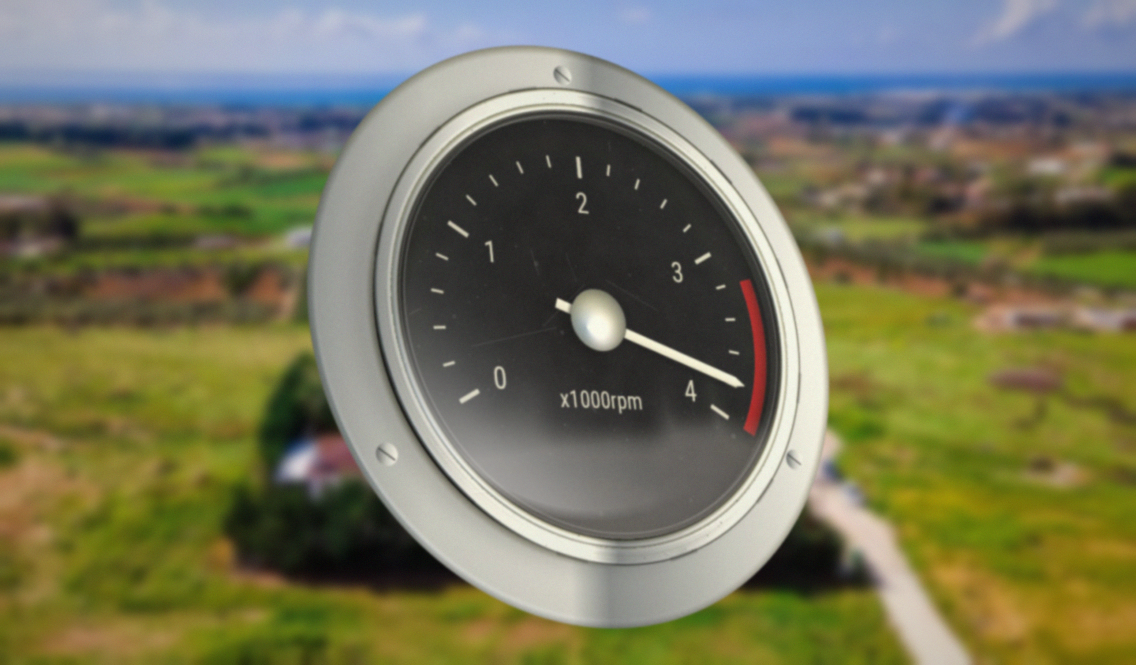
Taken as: 3800 rpm
